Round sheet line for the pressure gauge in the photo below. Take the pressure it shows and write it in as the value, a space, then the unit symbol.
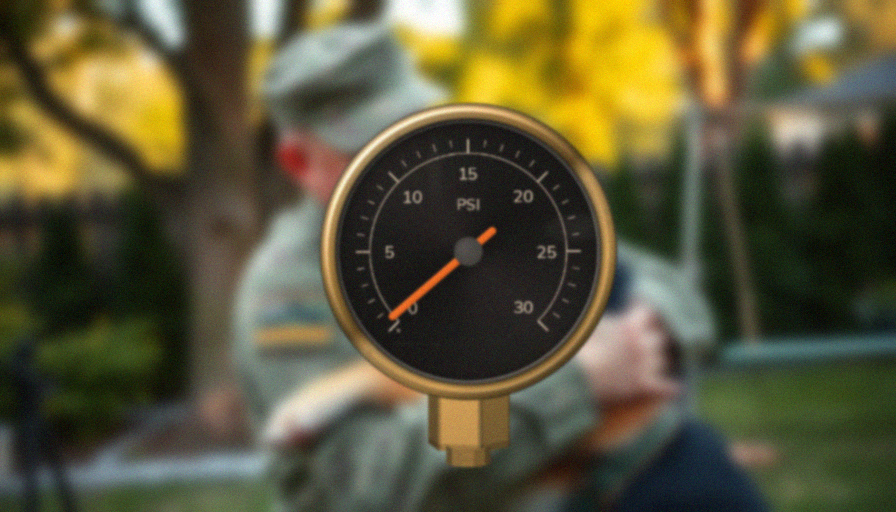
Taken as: 0.5 psi
